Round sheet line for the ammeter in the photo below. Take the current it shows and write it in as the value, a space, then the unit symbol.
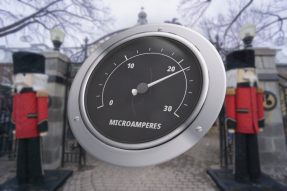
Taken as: 22 µA
